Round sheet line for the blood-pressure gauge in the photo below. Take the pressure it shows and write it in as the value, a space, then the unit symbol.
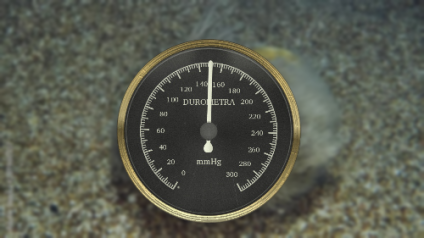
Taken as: 150 mmHg
